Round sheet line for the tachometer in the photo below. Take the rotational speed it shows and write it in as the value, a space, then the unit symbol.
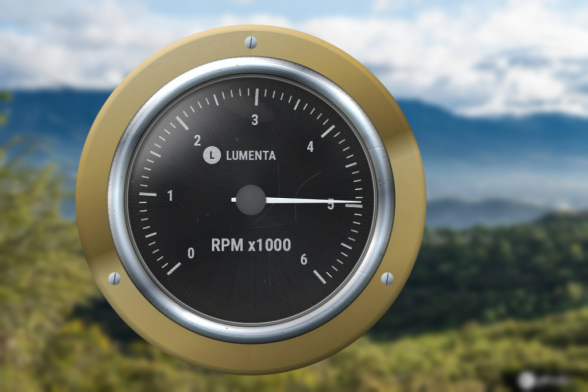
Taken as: 4950 rpm
